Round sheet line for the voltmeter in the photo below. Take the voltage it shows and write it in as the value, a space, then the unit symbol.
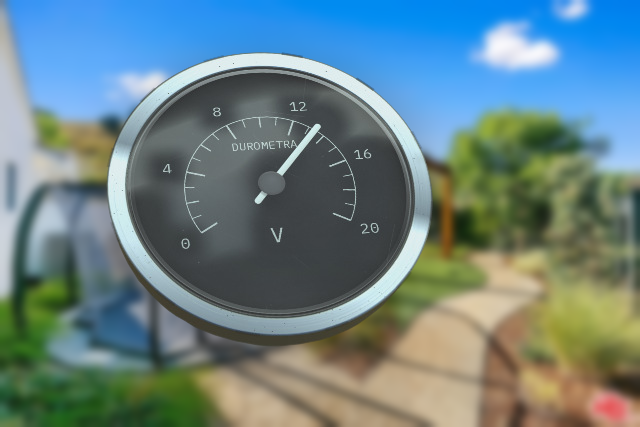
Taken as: 13.5 V
